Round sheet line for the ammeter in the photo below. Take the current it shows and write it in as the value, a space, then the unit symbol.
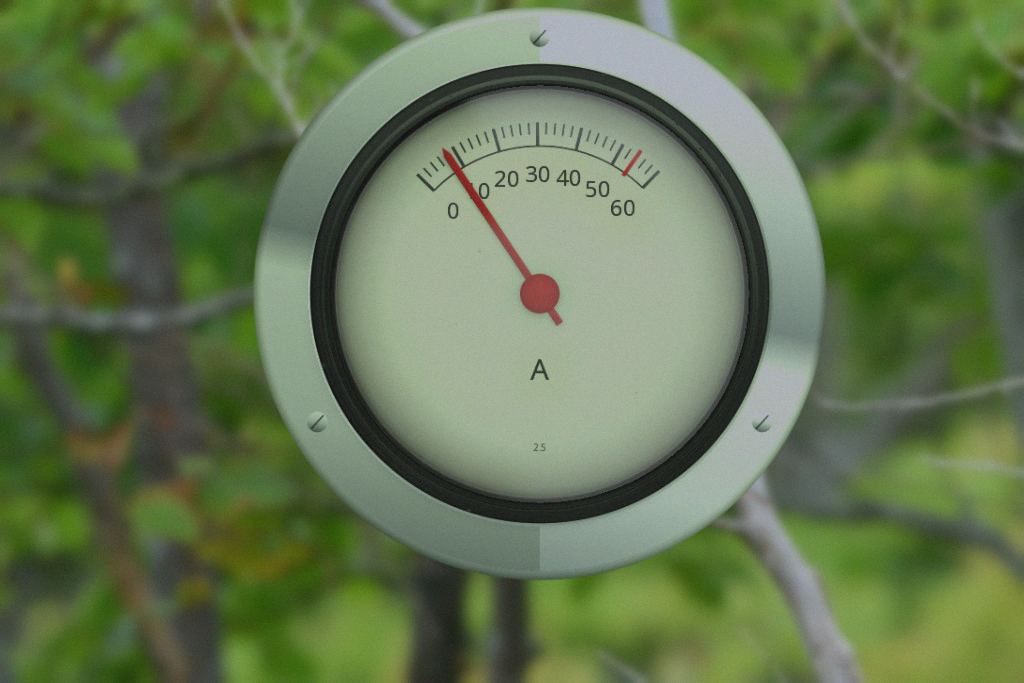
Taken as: 8 A
